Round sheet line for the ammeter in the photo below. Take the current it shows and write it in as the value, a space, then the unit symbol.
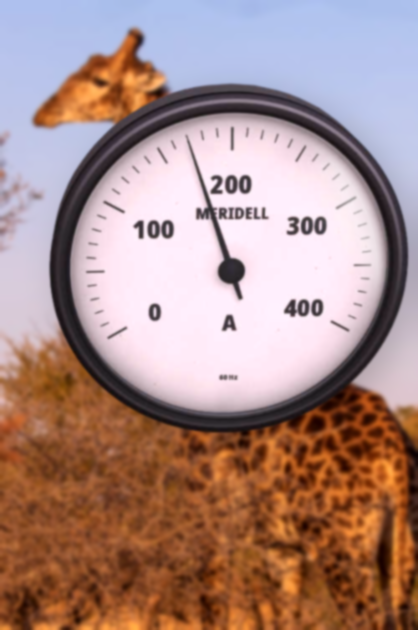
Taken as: 170 A
